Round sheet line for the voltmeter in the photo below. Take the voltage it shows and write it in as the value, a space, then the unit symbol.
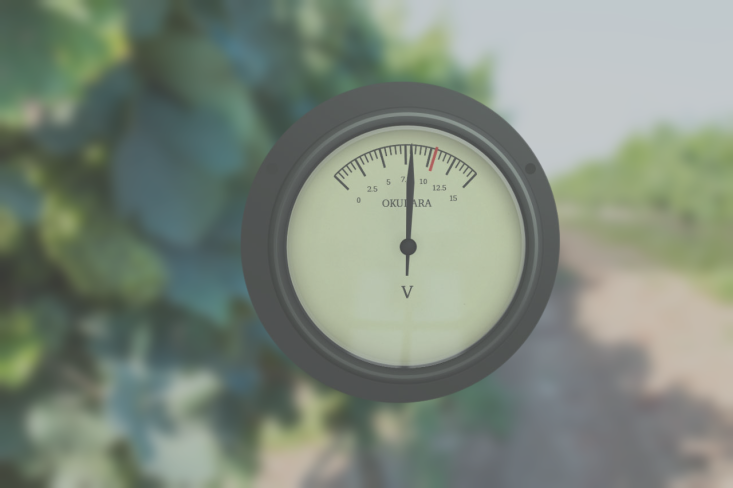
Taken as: 8 V
